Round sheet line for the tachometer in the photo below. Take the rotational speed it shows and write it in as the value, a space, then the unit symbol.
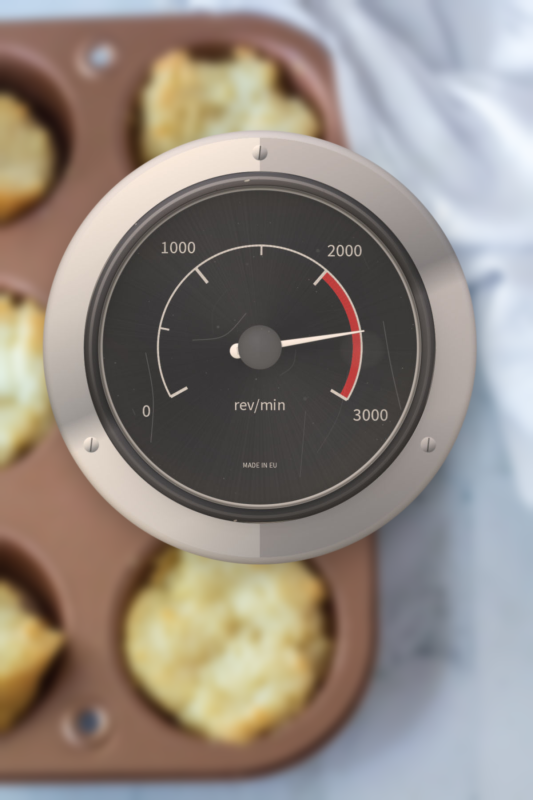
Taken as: 2500 rpm
